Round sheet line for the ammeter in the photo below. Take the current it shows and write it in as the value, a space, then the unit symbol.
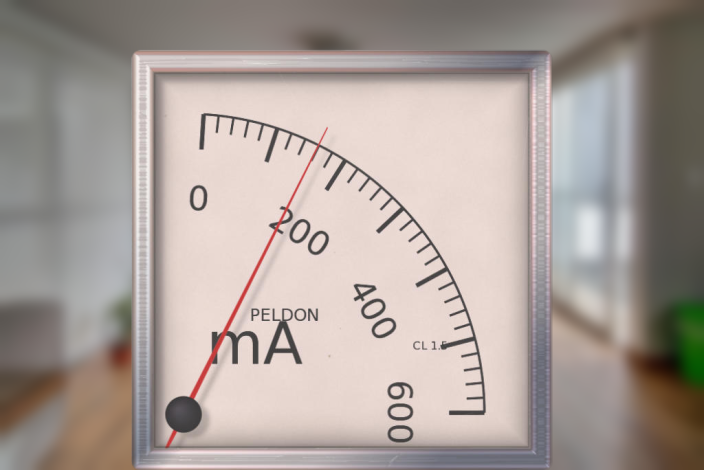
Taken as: 160 mA
